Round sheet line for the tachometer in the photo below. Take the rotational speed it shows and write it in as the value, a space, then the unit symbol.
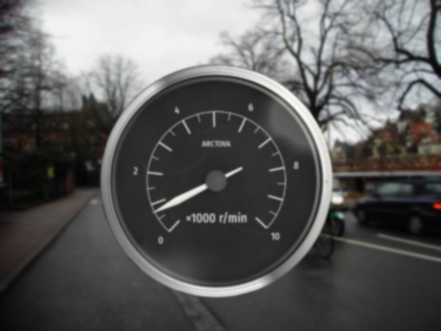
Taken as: 750 rpm
